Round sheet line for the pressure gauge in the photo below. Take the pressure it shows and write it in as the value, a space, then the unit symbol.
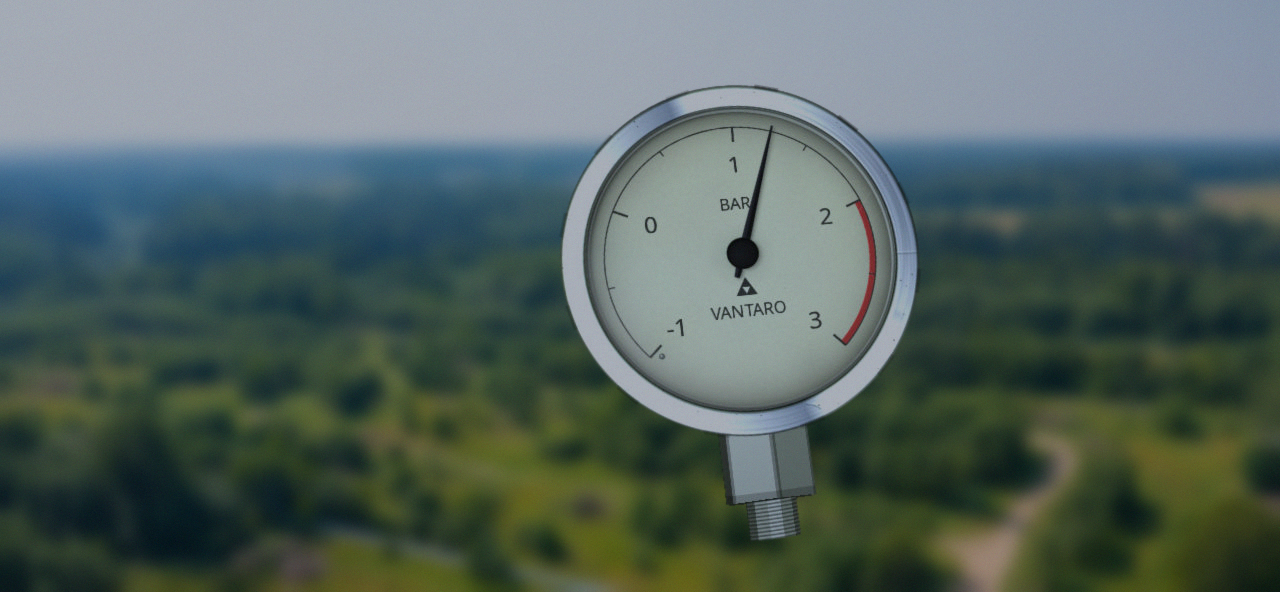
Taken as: 1.25 bar
